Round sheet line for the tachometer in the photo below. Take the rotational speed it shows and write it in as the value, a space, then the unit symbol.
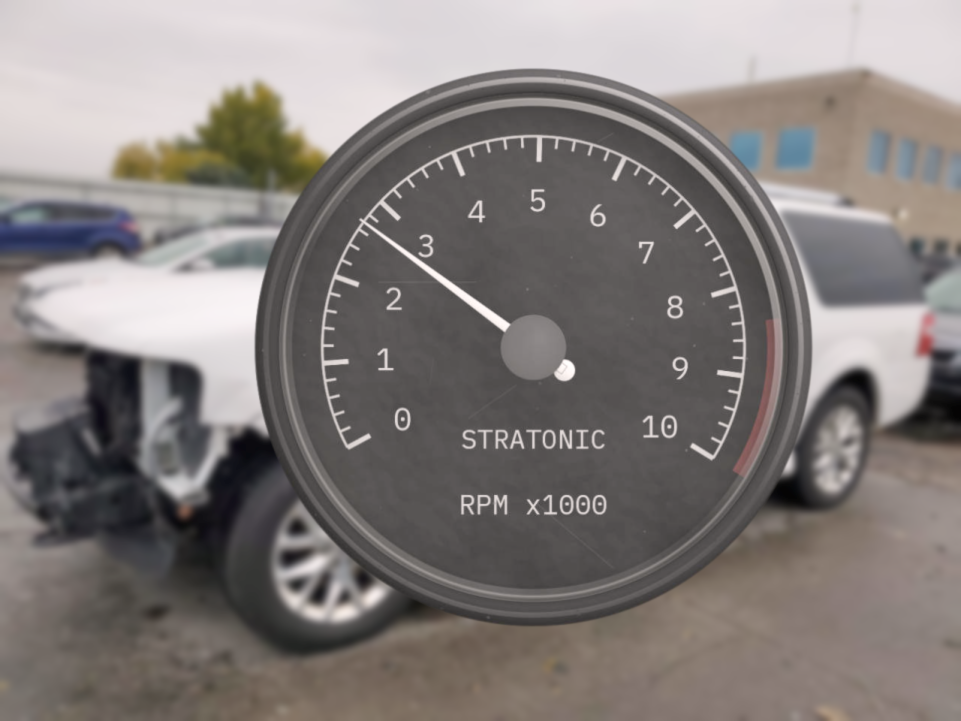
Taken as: 2700 rpm
